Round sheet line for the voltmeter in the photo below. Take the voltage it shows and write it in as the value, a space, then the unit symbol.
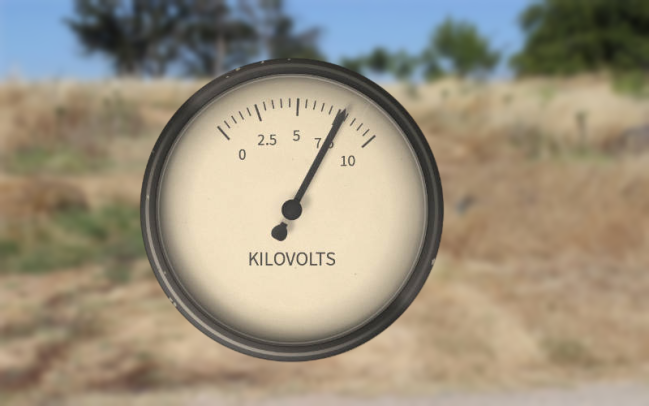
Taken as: 7.75 kV
